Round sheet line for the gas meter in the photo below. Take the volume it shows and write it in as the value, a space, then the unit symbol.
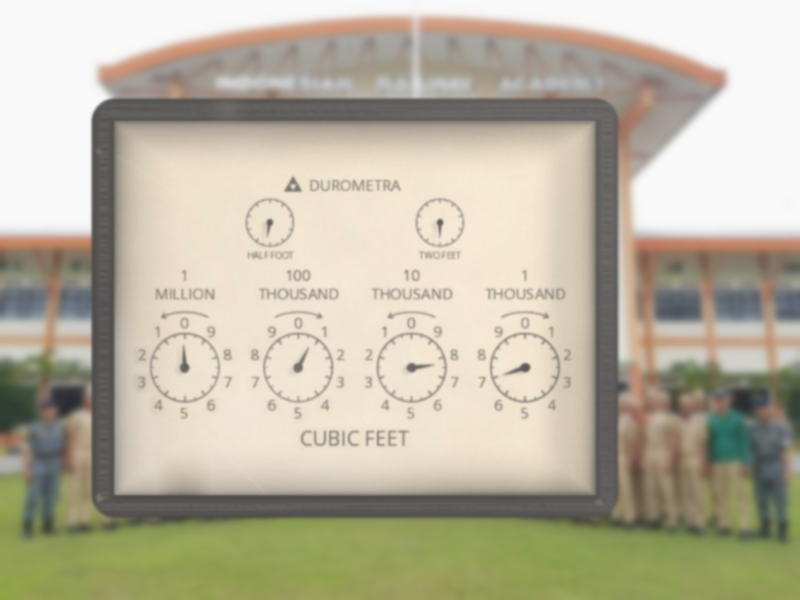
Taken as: 7700 ft³
